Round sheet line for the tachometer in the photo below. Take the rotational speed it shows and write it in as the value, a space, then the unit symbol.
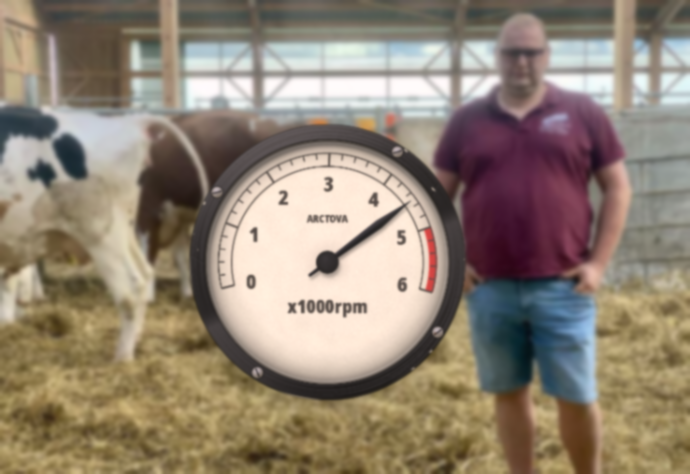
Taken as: 4500 rpm
